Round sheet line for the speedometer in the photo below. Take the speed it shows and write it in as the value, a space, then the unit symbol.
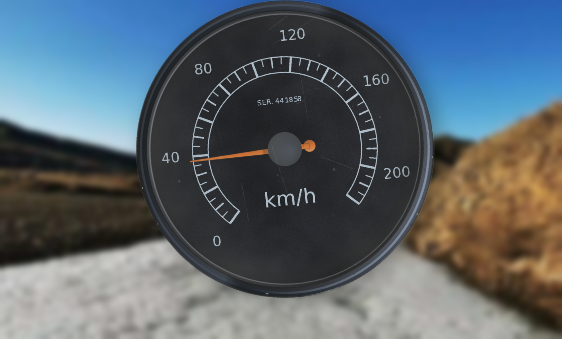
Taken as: 37.5 km/h
